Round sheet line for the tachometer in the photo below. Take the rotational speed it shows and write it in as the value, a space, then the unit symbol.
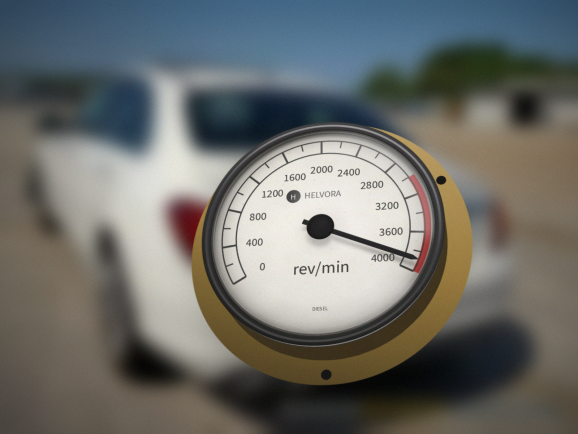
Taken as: 3900 rpm
